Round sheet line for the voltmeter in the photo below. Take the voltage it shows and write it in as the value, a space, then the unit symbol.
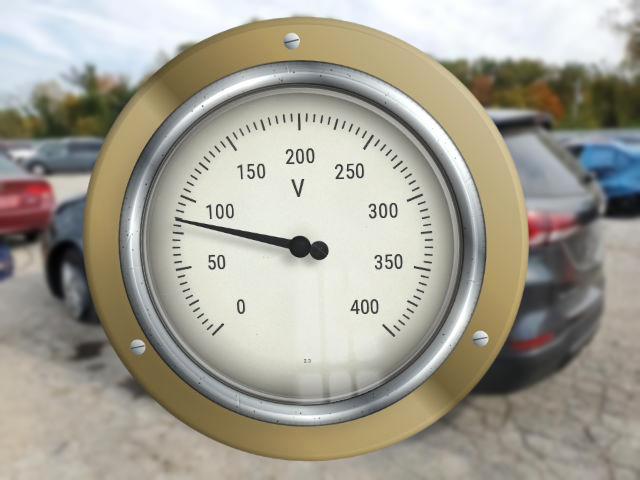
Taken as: 85 V
